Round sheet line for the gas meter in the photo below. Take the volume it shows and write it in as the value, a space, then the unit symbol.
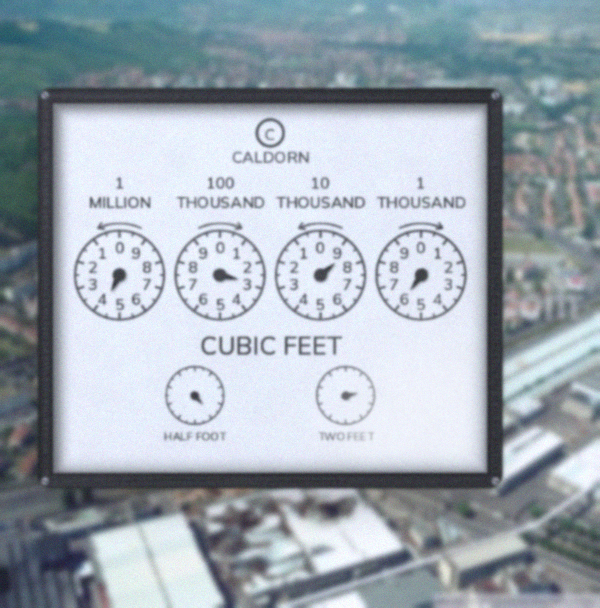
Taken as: 428600 ft³
